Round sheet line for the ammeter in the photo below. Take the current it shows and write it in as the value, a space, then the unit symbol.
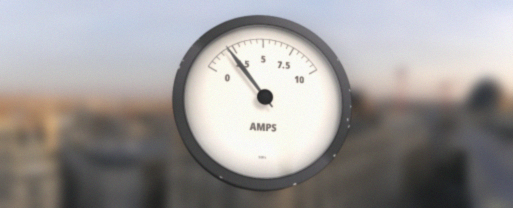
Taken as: 2 A
